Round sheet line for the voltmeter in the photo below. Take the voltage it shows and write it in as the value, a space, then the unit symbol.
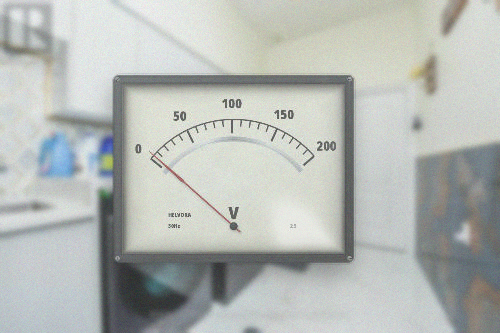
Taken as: 5 V
